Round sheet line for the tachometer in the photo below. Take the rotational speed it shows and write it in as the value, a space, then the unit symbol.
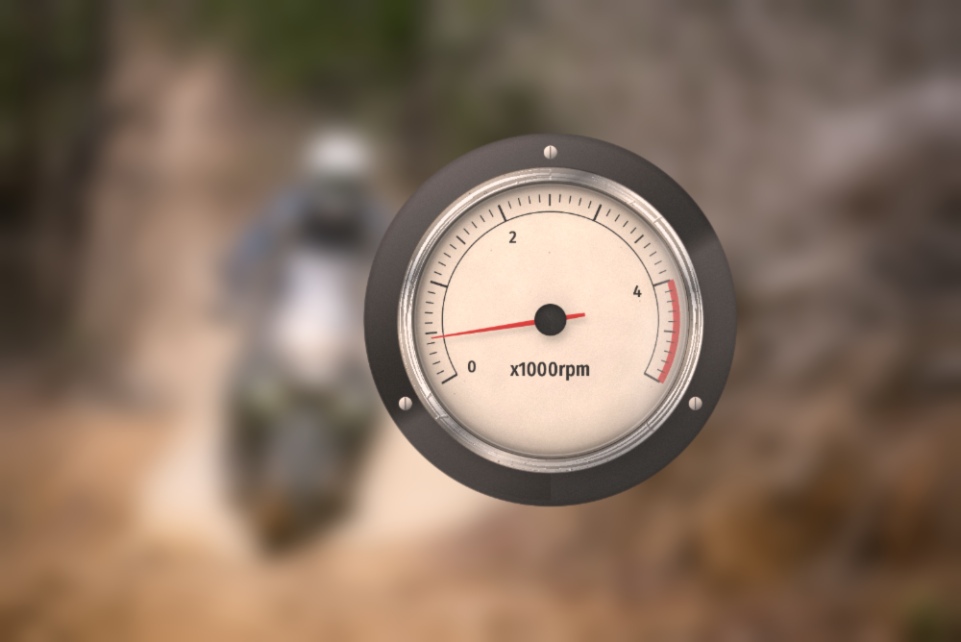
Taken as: 450 rpm
